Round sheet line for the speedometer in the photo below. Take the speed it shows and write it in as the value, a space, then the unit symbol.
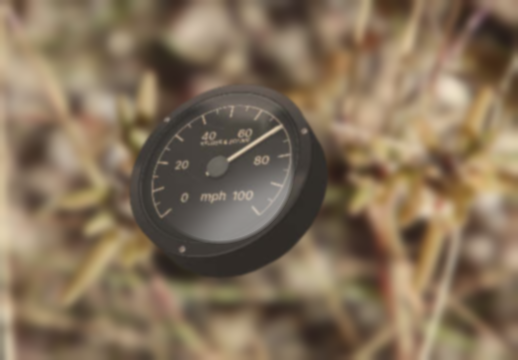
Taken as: 70 mph
